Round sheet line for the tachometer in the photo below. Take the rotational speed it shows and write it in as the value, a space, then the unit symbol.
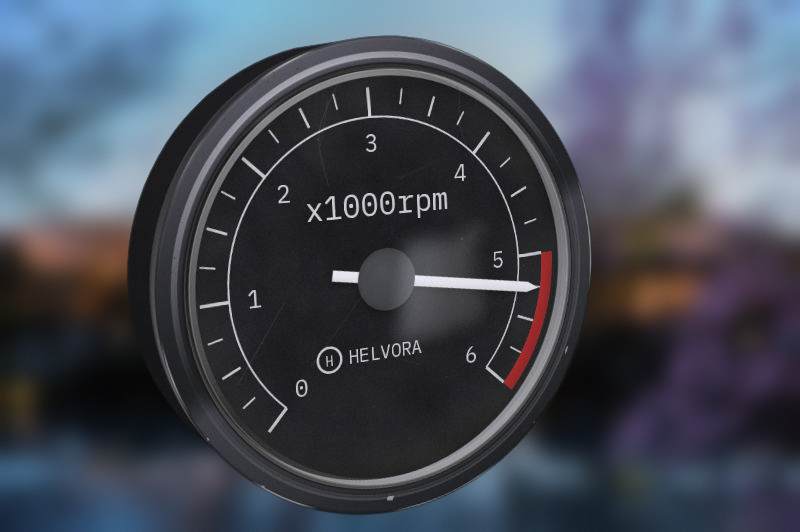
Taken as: 5250 rpm
